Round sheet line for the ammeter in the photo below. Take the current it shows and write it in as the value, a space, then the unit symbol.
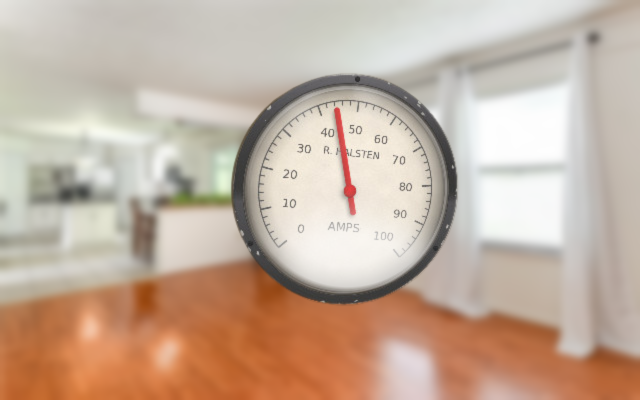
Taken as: 44 A
